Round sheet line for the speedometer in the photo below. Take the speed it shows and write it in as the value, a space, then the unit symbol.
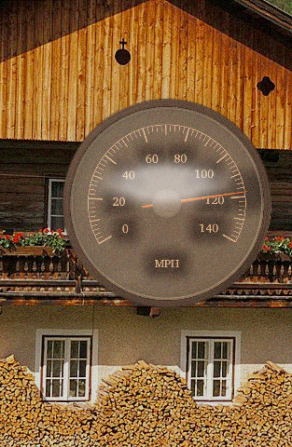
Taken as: 118 mph
